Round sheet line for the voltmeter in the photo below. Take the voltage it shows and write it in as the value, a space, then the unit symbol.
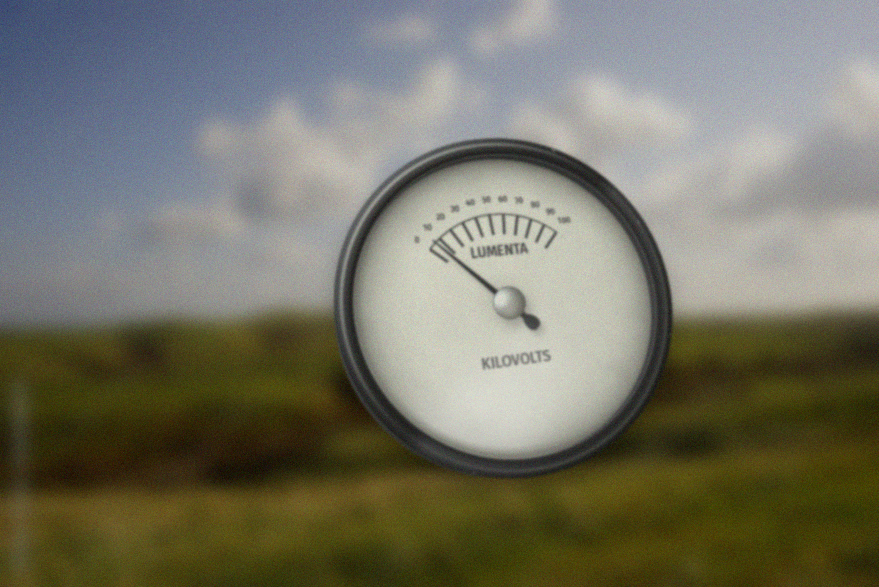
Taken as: 5 kV
